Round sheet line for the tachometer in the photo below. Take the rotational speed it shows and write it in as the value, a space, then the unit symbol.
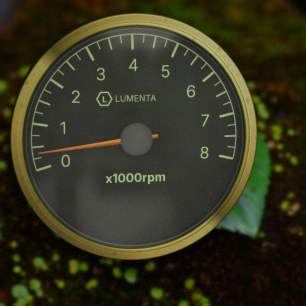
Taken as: 375 rpm
